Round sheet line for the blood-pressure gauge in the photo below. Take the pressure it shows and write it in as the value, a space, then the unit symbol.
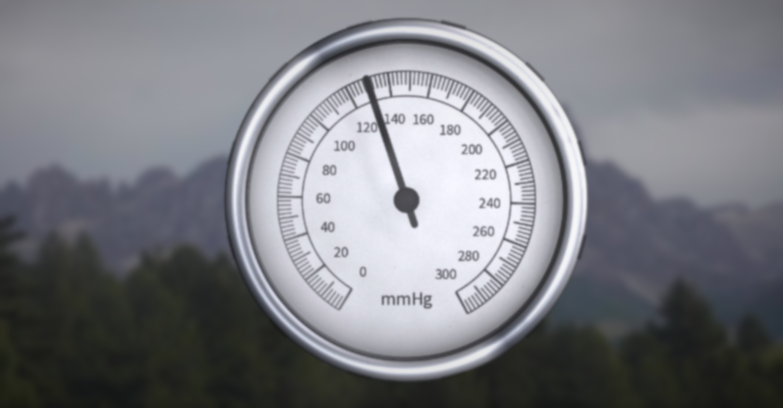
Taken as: 130 mmHg
